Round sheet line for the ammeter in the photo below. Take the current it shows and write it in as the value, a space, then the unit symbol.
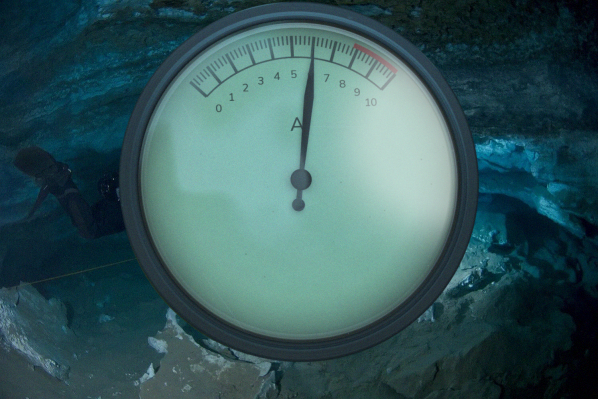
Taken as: 6 A
